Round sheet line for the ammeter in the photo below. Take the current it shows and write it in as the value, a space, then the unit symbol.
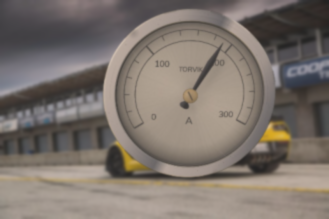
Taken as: 190 A
